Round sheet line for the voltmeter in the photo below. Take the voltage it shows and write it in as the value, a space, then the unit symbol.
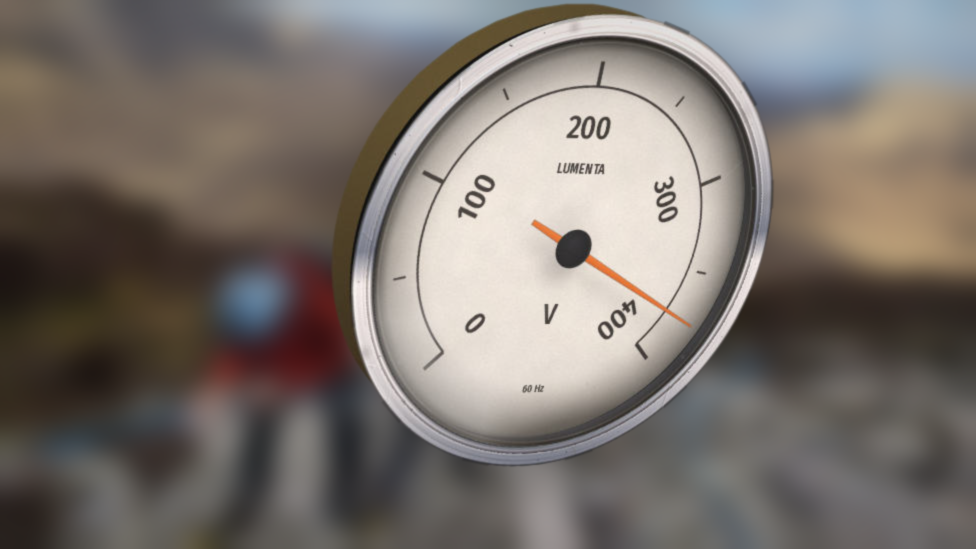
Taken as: 375 V
